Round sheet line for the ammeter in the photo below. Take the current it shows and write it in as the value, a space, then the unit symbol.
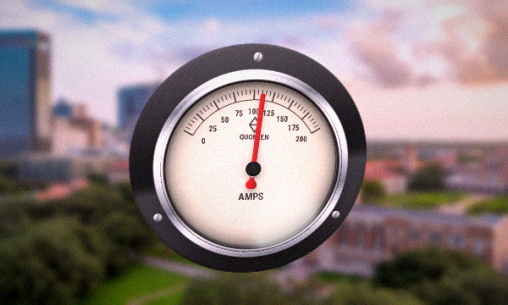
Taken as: 110 A
